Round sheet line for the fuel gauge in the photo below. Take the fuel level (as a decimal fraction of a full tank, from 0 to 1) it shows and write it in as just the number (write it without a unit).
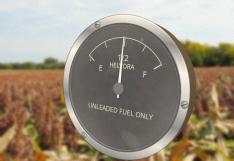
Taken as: 0.5
